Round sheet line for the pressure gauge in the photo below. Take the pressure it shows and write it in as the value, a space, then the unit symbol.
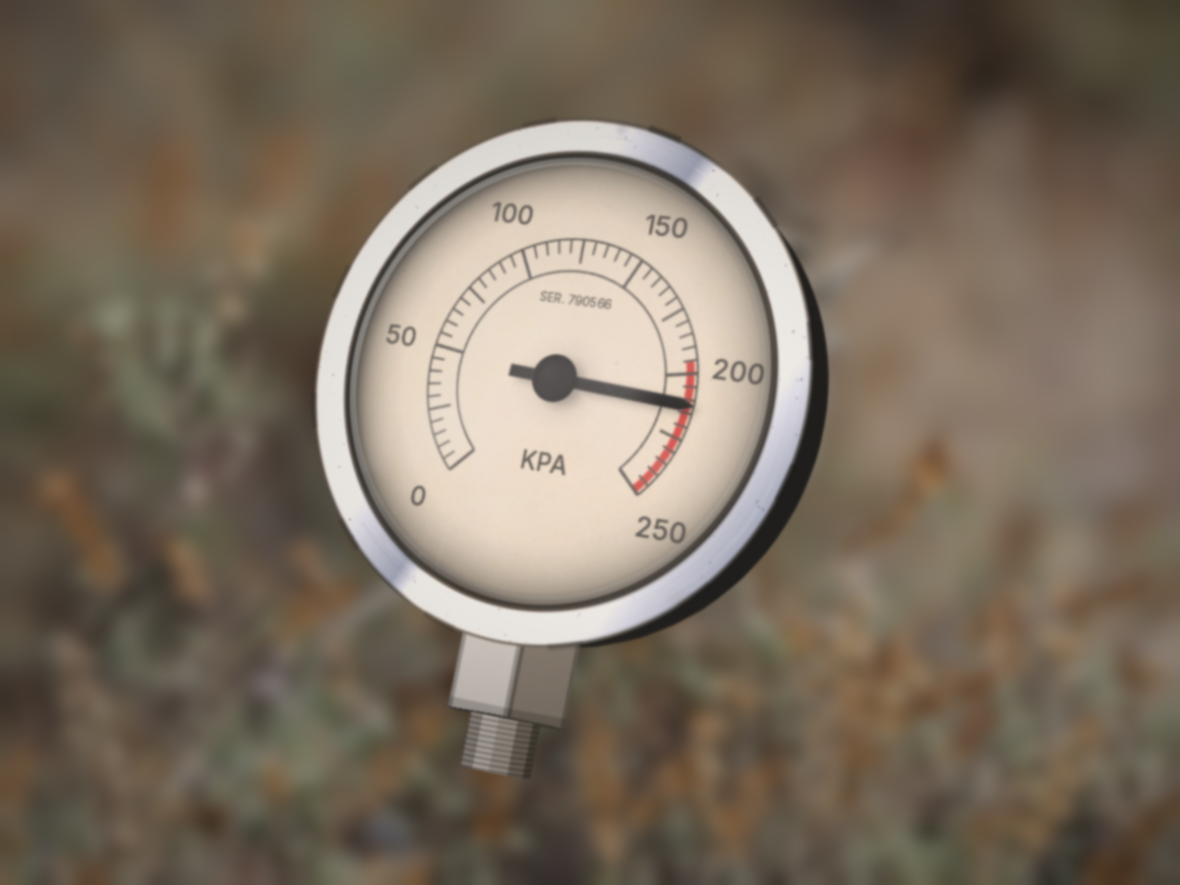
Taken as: 212.5 kPa
